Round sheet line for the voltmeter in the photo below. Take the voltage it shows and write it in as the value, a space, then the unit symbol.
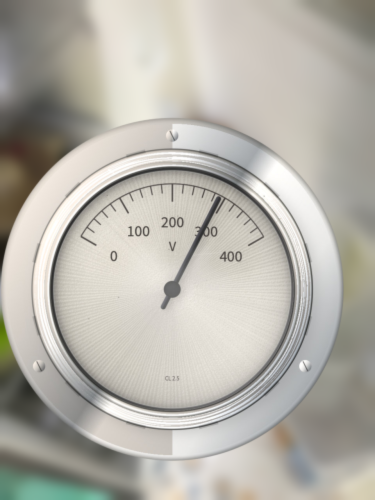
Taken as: 290 V
